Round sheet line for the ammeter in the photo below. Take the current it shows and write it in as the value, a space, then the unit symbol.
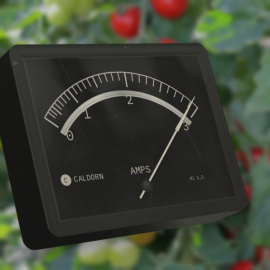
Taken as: 2.9 A
